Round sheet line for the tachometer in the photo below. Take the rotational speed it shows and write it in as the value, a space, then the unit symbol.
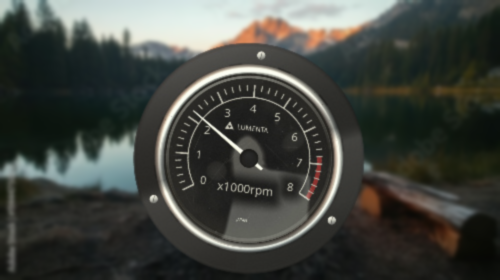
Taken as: 2200 rpm
